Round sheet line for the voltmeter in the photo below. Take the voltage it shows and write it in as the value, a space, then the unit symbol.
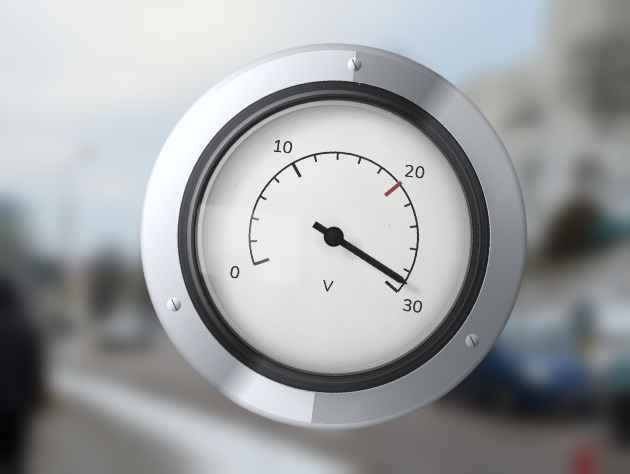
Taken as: 29 V
